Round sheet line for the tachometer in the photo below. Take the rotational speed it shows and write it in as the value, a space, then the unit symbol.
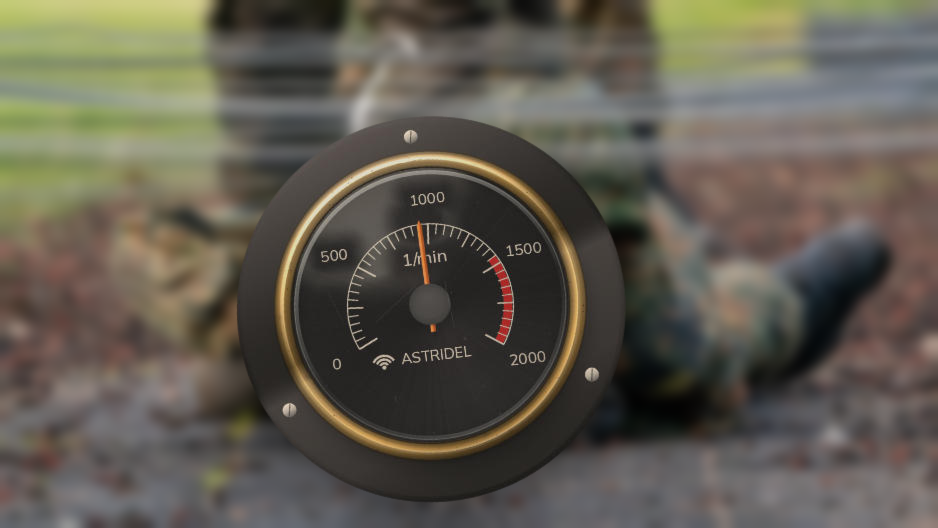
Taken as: 950 rpm
